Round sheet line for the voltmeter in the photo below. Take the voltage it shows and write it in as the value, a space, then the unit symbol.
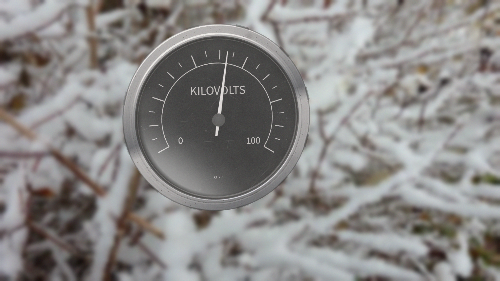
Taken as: 52.5 kV
